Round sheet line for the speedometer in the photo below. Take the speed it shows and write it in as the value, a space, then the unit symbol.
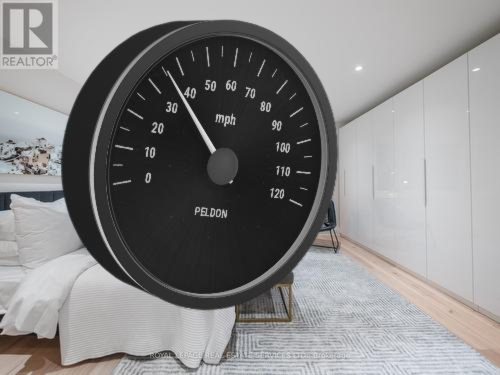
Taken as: 35 mph
